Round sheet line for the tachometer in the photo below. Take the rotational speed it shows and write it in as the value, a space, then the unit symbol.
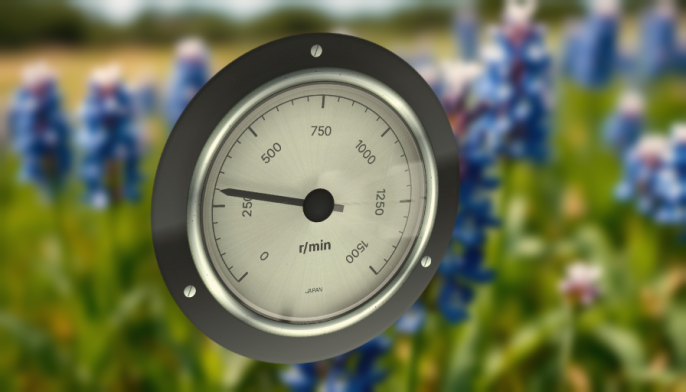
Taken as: 300 rpm
